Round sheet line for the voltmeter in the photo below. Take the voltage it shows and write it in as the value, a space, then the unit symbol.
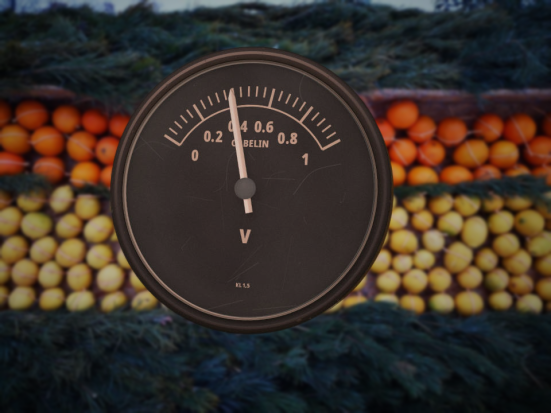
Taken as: 0.4 V
